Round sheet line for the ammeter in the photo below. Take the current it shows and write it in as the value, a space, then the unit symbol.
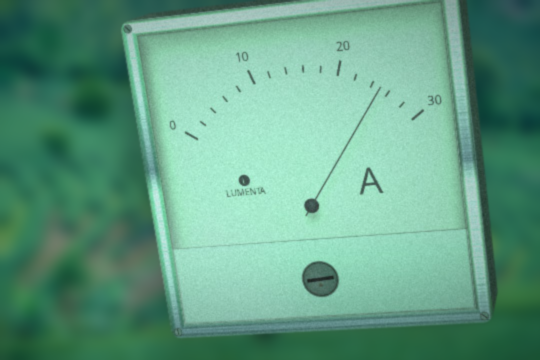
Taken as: 25 A
